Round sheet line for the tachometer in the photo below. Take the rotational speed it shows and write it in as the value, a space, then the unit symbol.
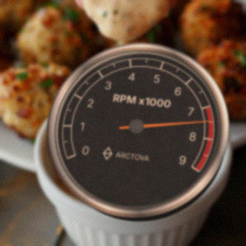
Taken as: 7500 rpm
